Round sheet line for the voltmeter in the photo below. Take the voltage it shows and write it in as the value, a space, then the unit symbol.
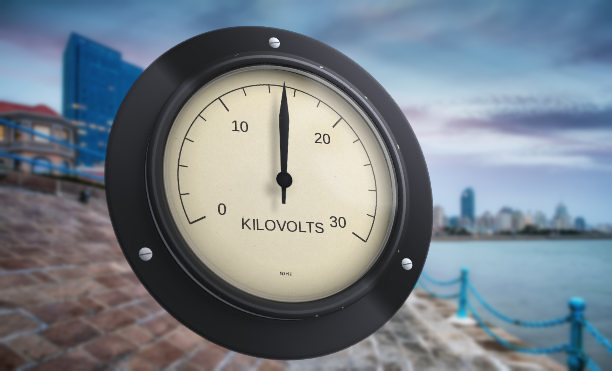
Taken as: 15 kV
